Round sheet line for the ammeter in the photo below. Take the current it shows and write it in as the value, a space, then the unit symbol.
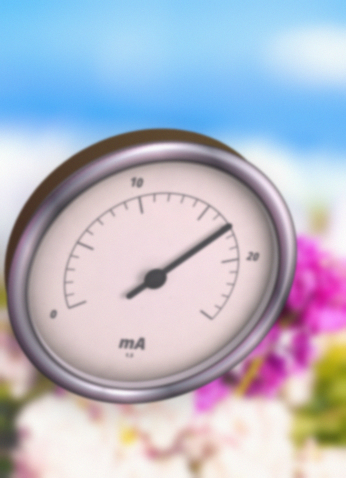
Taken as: 17 mA
